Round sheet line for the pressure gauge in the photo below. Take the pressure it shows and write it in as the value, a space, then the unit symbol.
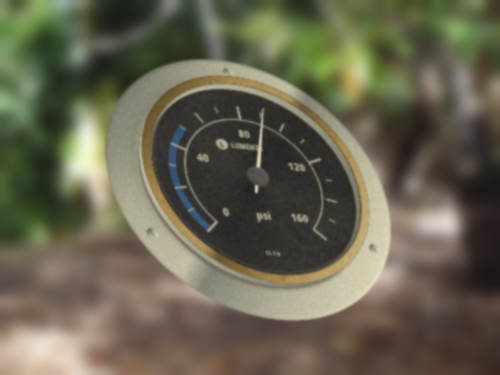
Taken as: 90 psi
